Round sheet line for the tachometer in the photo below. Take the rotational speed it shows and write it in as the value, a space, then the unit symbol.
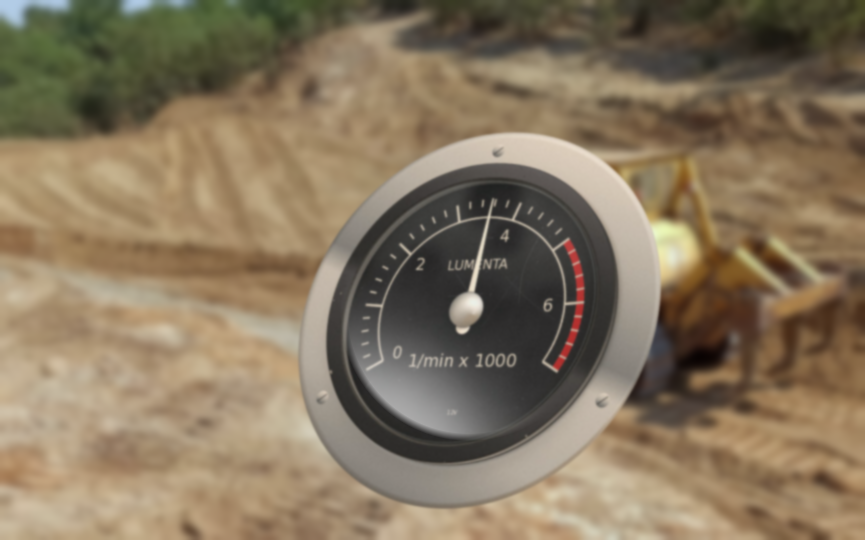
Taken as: 3600 rpm
